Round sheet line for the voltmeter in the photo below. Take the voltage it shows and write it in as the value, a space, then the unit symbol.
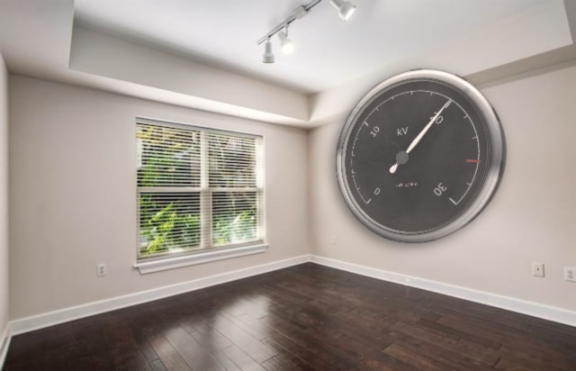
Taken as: 20 kV
